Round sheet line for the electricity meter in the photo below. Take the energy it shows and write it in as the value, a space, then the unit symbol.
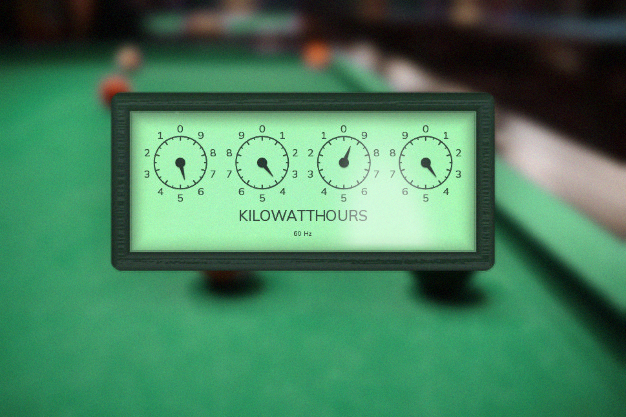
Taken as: 5394 kWh
